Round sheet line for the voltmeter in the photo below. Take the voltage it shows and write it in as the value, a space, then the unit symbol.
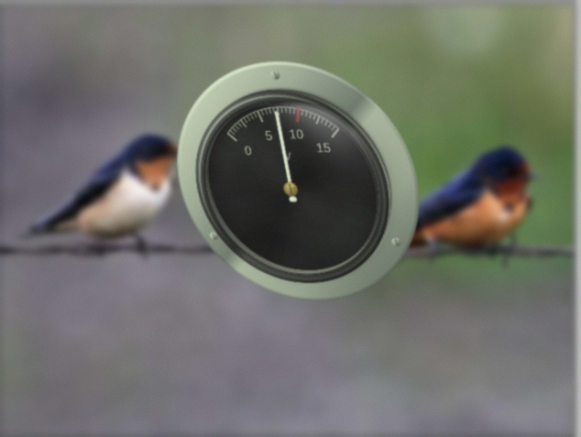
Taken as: 7.5 V
